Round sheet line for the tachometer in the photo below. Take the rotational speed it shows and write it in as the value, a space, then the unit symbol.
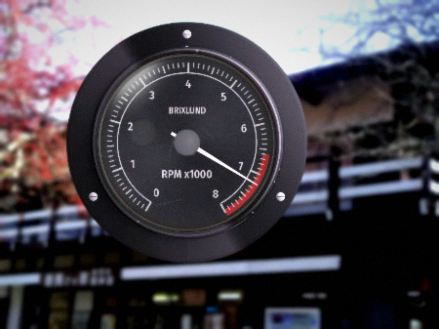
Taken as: 7200 rpm
